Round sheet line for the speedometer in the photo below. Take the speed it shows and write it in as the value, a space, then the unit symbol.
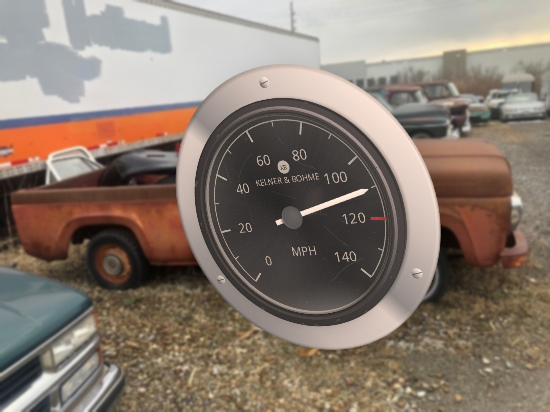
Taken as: 110 mph
